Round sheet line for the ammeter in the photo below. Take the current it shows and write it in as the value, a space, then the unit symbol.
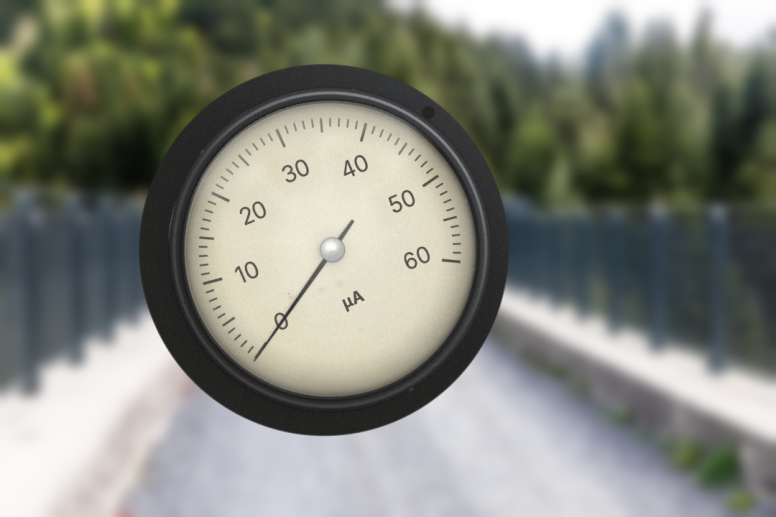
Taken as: 0 µA
